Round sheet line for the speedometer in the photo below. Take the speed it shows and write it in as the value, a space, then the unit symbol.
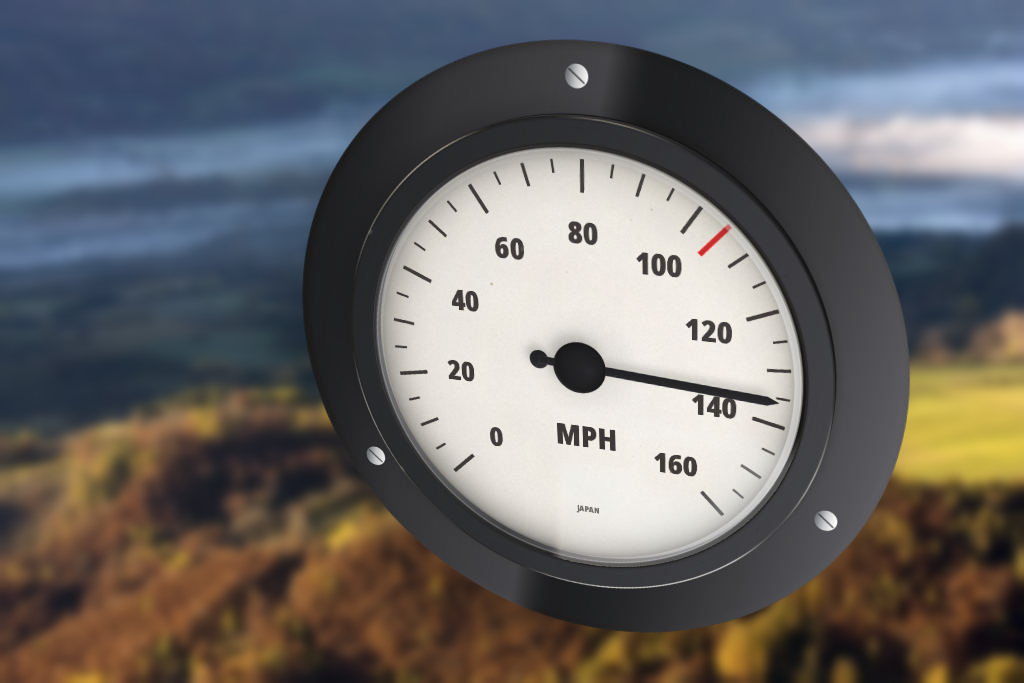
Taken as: 135 mph
